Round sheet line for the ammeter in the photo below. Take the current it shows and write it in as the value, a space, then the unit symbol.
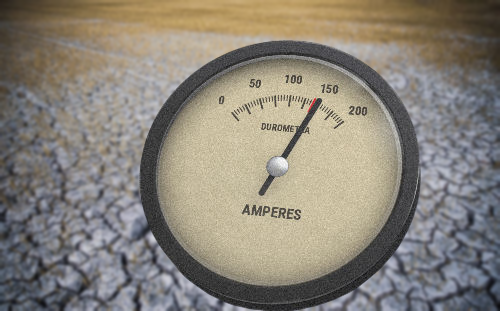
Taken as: 150 A
